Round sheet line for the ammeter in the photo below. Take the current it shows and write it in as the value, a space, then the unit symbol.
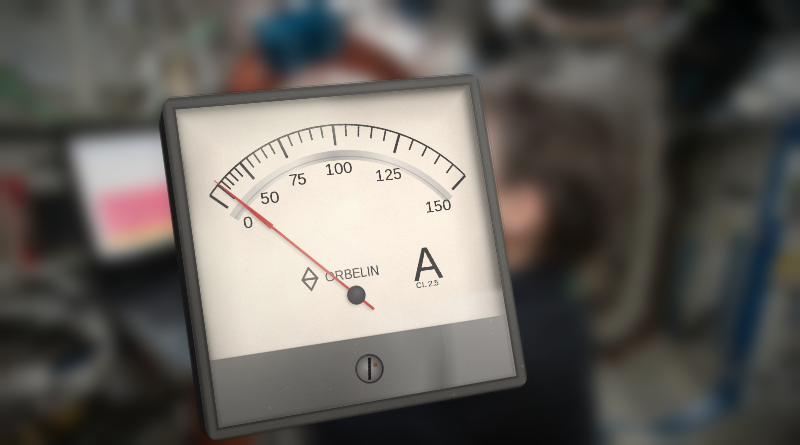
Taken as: 25 A
